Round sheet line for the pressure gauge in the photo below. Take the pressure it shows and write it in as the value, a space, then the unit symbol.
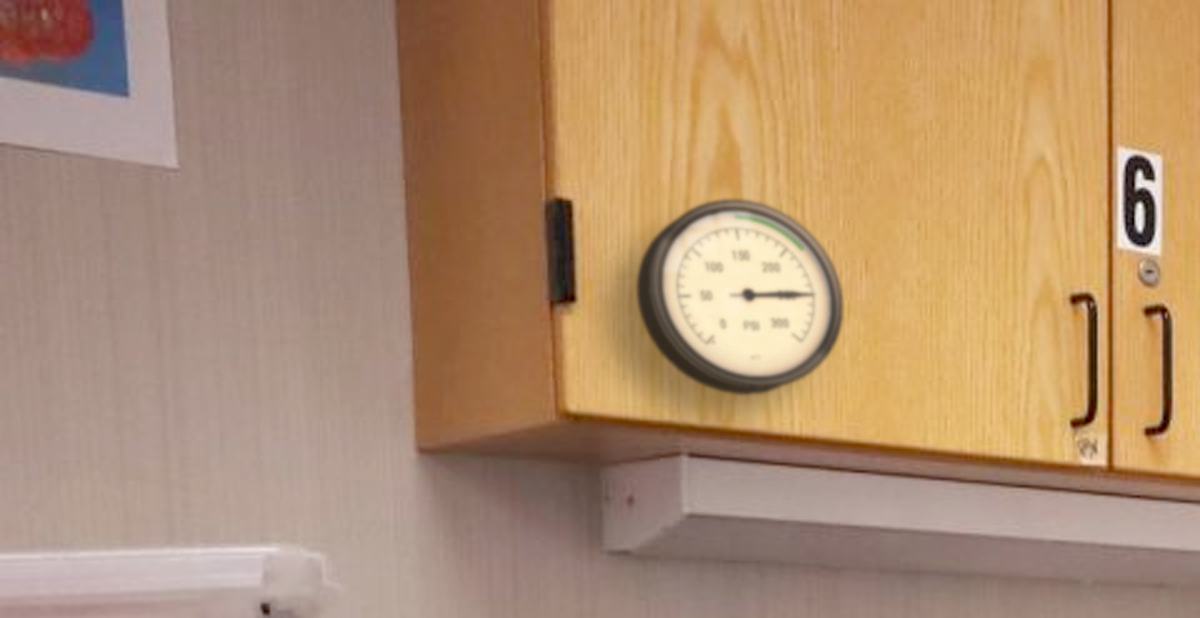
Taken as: 250 psi
